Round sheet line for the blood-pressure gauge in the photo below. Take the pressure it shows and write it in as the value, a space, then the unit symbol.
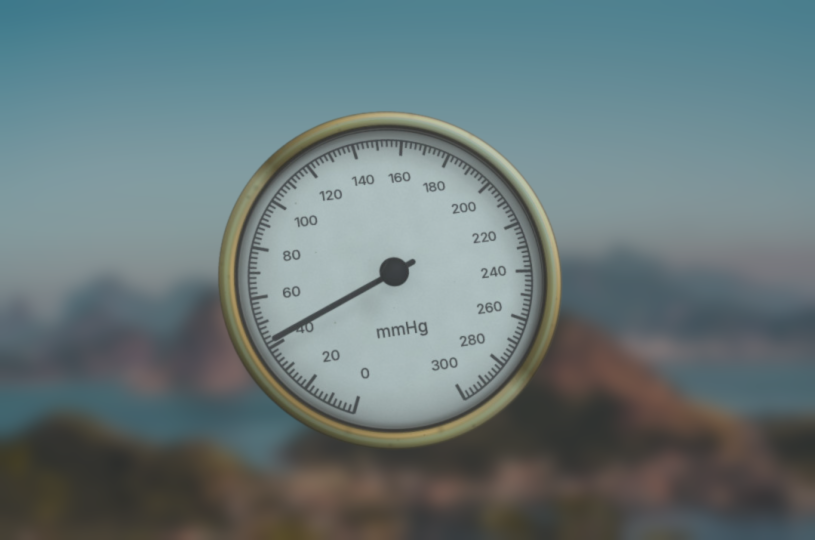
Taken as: 42 mmHg
